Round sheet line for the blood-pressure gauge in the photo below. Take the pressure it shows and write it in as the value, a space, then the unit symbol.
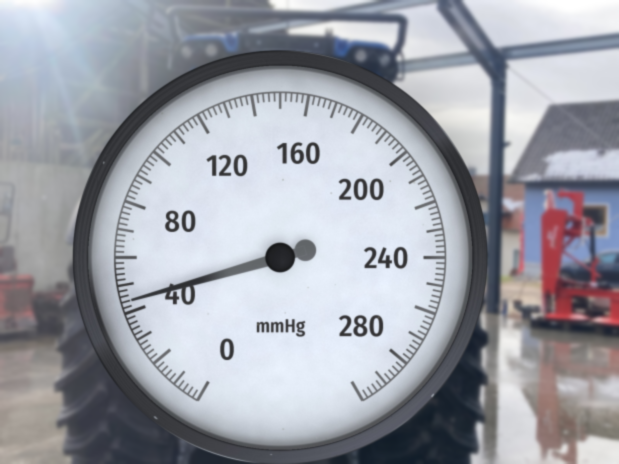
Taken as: 44 mmHg
